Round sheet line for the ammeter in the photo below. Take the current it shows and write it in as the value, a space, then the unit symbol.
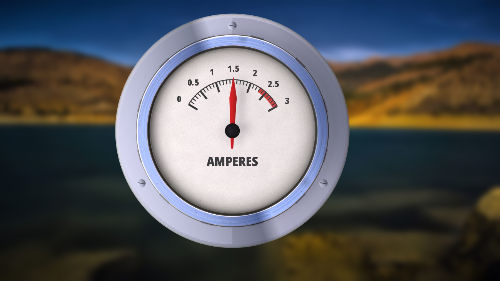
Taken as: 1.5 A
